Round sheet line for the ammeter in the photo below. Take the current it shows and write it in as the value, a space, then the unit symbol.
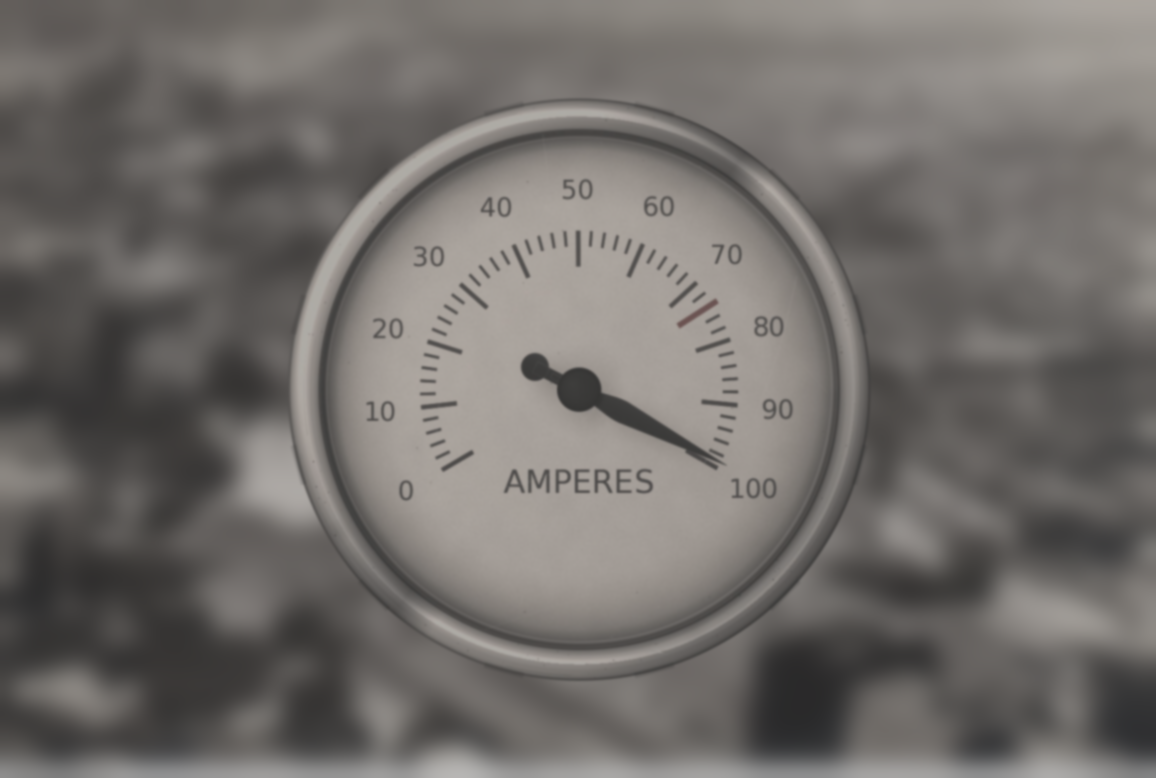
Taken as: 99 A
